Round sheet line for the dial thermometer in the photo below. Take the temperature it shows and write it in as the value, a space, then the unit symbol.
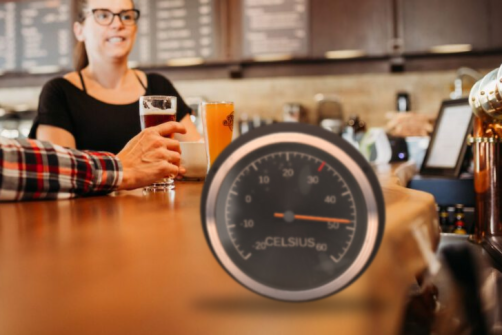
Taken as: 48 °C
